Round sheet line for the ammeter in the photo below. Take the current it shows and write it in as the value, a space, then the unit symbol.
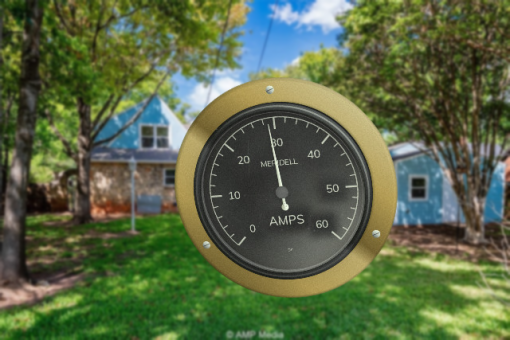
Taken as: 29 A
